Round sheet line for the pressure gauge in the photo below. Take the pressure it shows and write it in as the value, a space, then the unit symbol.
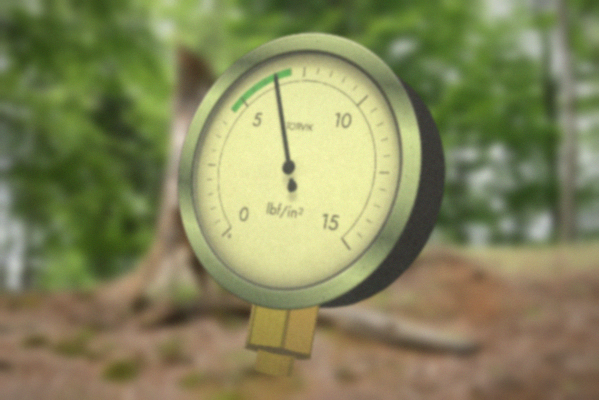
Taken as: 6.5 psi
